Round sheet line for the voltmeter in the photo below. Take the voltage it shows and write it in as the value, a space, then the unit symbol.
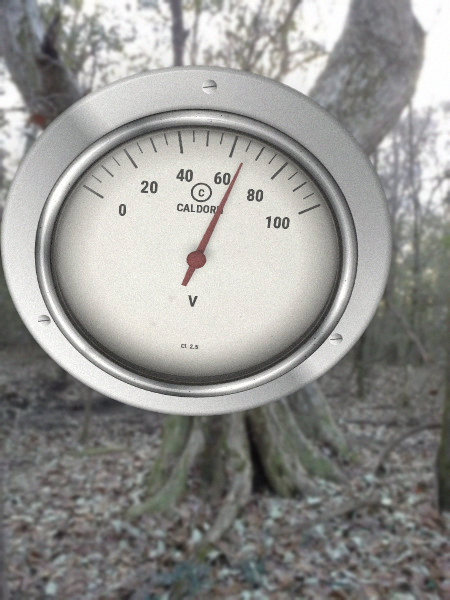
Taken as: 65 V
